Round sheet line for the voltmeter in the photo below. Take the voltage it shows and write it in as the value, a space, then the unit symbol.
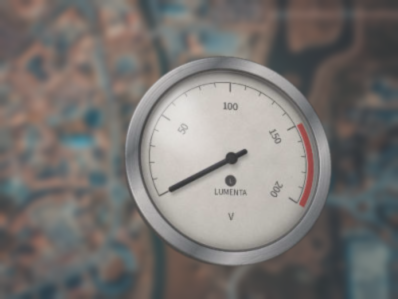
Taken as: 0 V
